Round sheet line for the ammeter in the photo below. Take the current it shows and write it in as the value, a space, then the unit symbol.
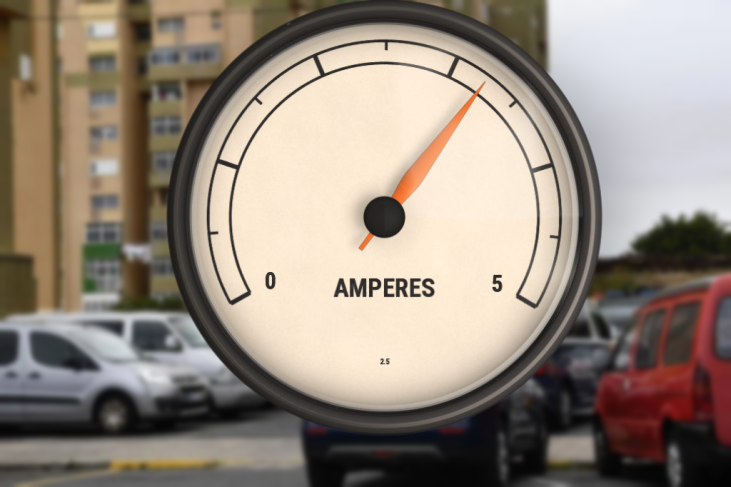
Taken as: 3.25 A
